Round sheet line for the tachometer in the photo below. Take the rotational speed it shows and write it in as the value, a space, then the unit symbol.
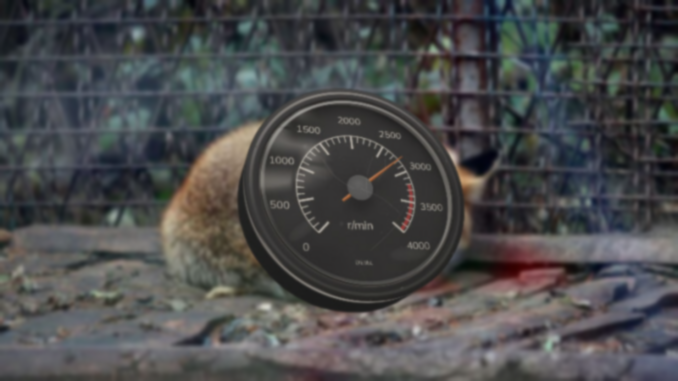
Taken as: 2800 rpm
